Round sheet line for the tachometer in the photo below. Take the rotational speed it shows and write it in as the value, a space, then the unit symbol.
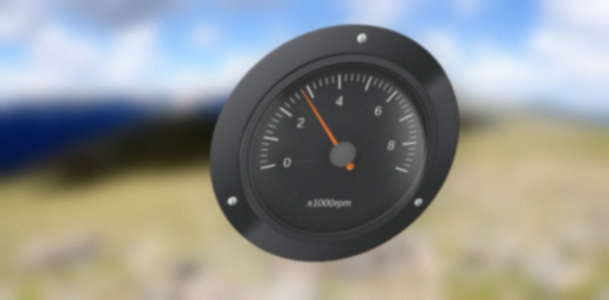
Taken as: 2800 rpm
